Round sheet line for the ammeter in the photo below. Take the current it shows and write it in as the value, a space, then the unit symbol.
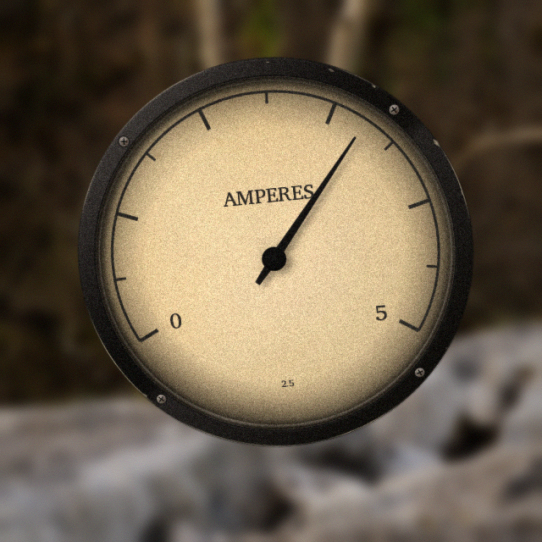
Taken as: 3.25 A
